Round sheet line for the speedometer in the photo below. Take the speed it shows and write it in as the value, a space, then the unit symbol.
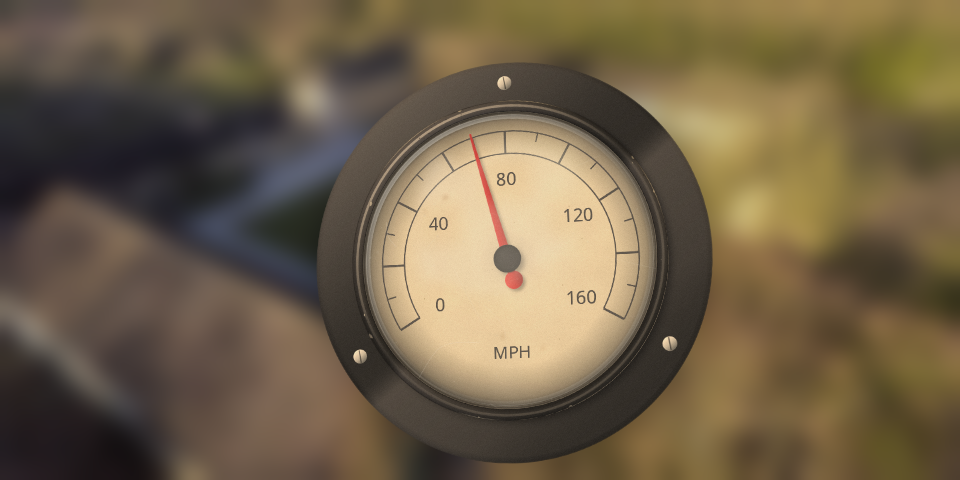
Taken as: 70 mph
